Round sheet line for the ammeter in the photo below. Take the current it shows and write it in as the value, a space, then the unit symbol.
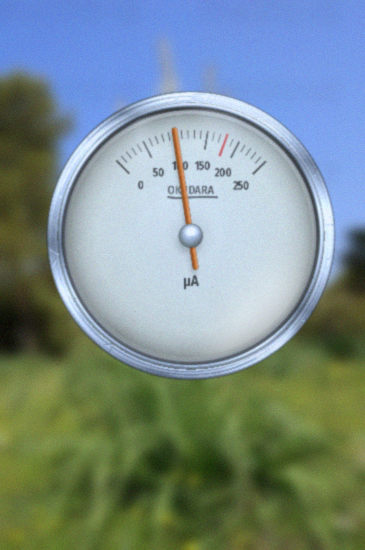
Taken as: 100 µA
